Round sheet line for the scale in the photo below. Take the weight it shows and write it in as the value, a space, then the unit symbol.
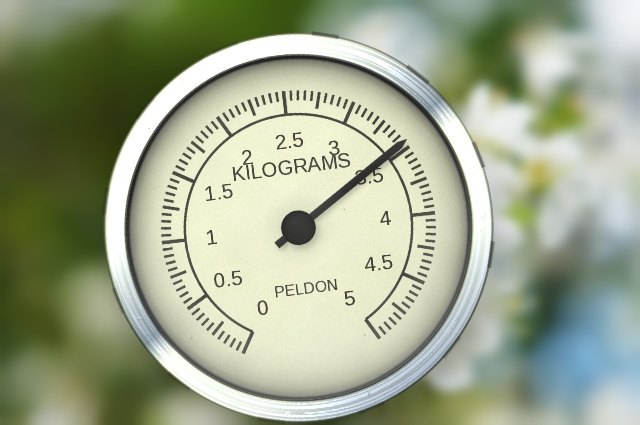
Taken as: 3.45 kg
